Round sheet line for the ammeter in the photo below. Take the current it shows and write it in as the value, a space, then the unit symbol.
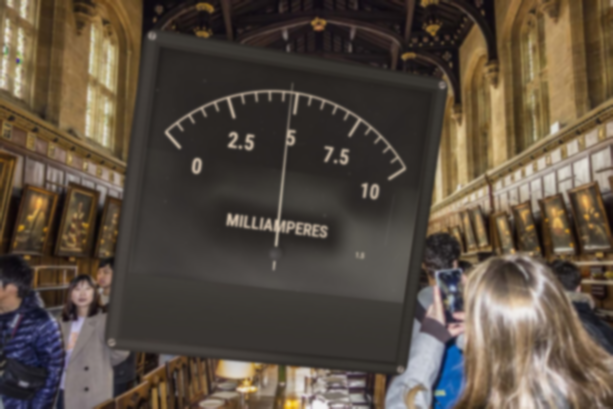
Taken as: 4.75 mA
